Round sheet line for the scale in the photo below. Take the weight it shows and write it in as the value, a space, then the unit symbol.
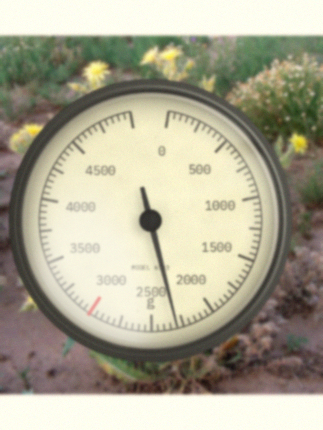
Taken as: 2300 g
